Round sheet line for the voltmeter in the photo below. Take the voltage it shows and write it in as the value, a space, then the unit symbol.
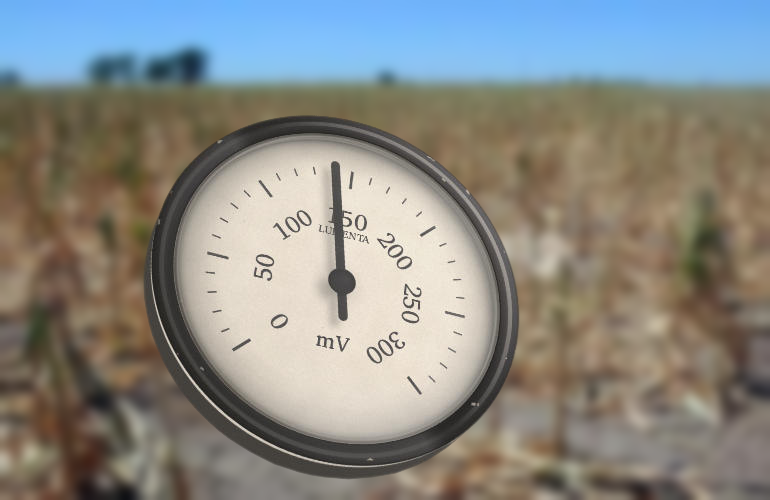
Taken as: 140 mV
